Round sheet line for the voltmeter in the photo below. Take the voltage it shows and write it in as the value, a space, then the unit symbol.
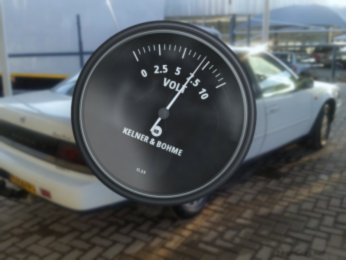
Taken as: 7 V
